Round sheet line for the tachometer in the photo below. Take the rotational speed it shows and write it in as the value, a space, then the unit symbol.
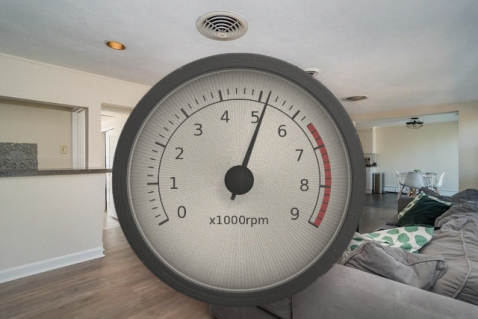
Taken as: 5200 rpm
